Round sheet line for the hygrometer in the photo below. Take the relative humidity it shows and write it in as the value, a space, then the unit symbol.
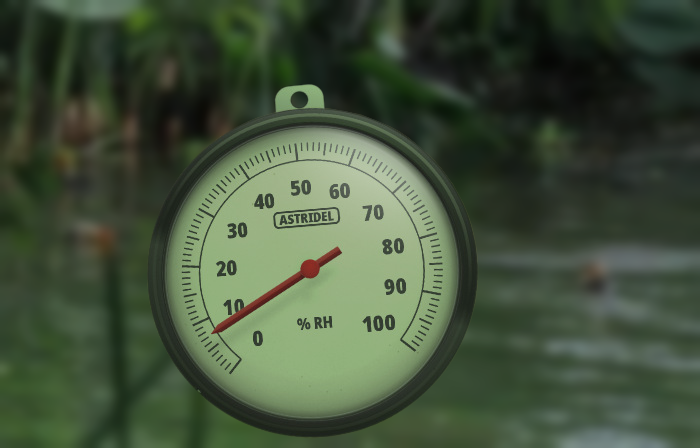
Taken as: 7 %
